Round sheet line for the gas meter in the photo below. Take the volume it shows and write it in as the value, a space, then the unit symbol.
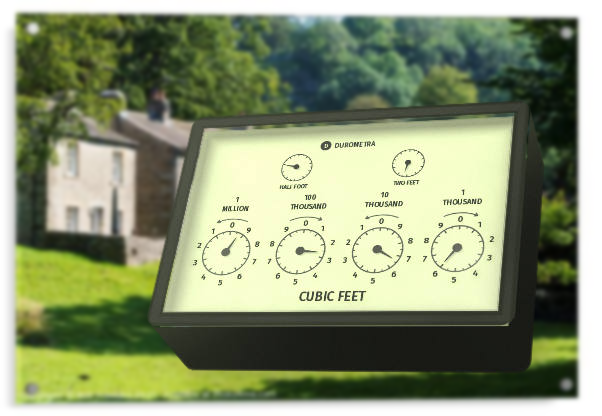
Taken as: 926600 ft³
